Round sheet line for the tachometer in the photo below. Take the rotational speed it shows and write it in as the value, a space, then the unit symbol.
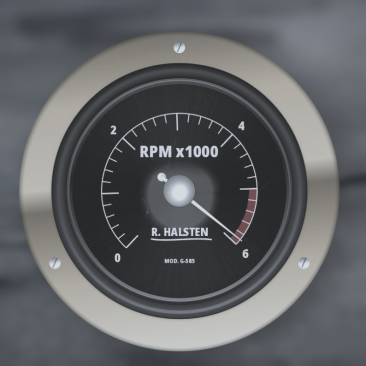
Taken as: 5900 rpm
